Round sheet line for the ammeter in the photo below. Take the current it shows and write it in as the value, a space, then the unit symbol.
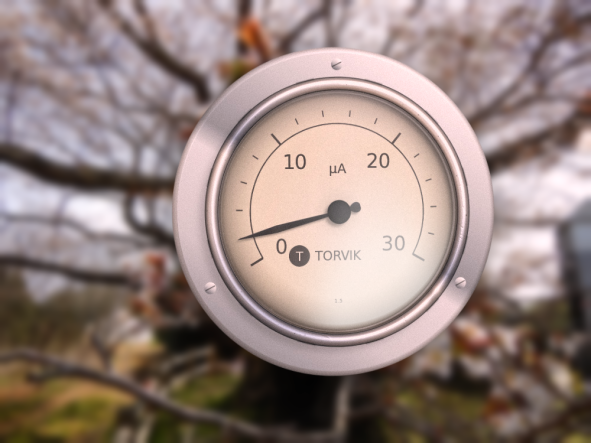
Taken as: 2 µA
